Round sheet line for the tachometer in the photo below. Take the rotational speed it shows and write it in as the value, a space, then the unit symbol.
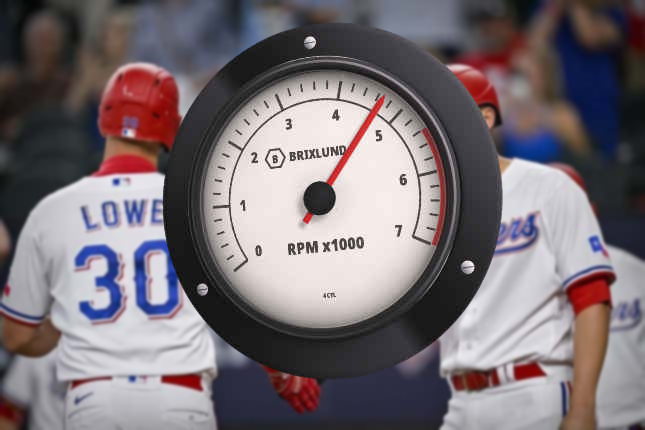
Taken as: 4700 rpm
